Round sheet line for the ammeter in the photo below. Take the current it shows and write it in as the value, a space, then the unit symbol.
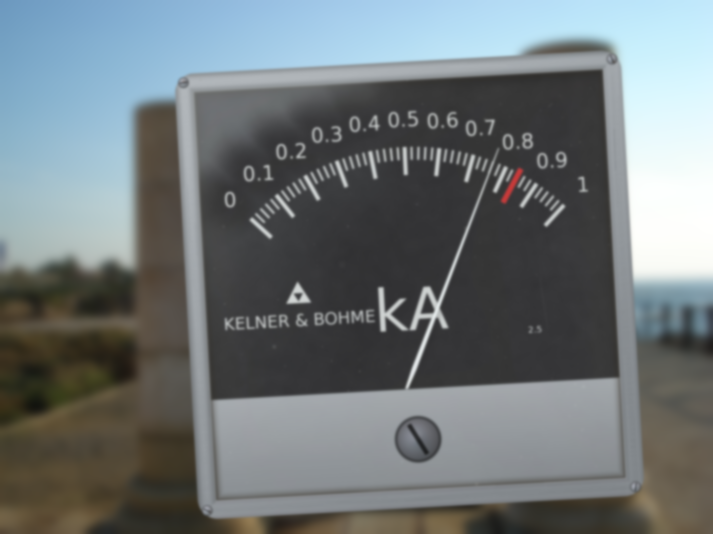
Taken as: 0.76 kA
